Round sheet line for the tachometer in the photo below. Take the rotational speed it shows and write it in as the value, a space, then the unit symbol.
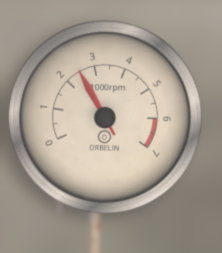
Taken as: 2500 rpm
